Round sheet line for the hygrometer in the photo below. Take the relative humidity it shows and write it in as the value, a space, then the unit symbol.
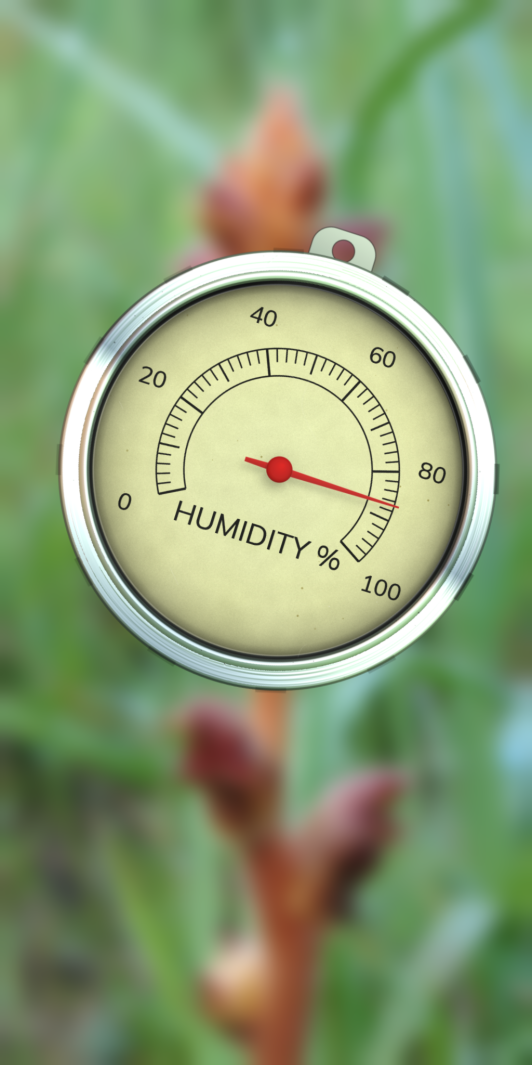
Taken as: 87 %
